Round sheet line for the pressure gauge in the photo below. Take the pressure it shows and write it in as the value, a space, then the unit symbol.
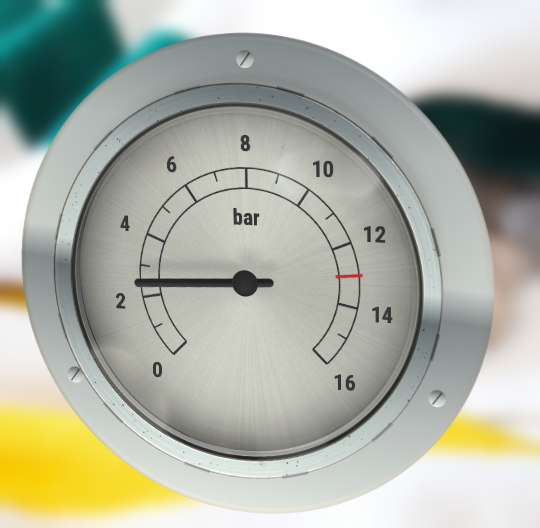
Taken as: 2.5 bar
